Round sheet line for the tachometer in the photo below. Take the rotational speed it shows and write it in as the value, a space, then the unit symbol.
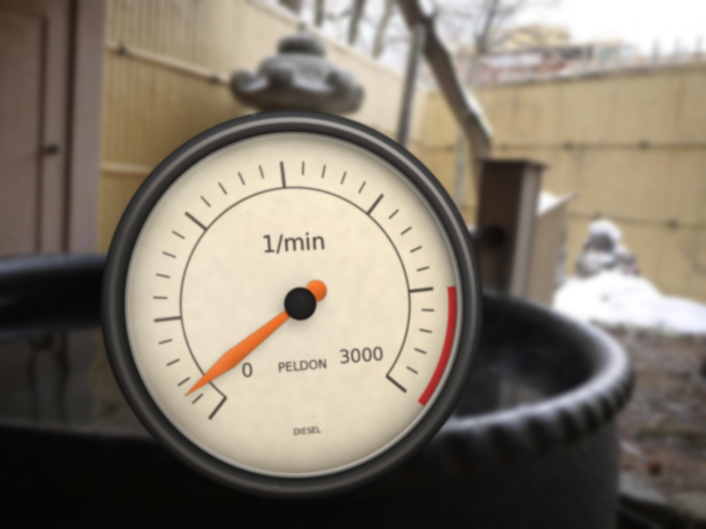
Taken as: 150 rpm
